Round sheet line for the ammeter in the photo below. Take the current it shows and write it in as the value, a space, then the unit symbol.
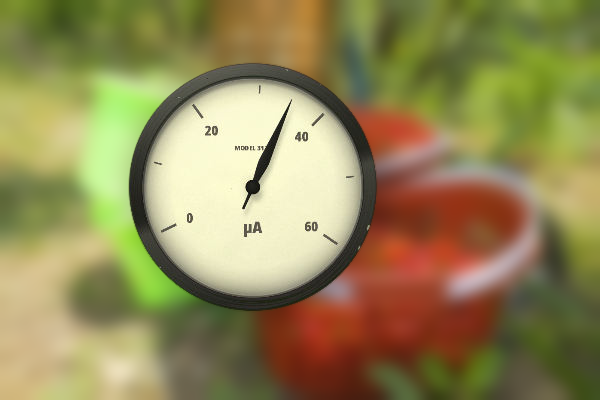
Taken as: 35 µA
